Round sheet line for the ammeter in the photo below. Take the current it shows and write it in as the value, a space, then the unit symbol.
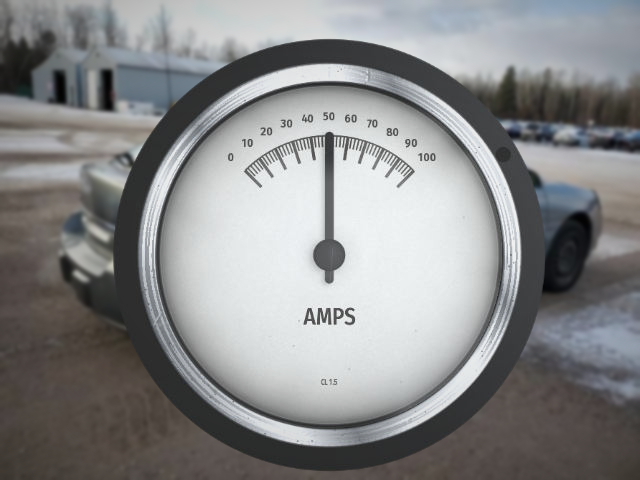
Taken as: 50 A
